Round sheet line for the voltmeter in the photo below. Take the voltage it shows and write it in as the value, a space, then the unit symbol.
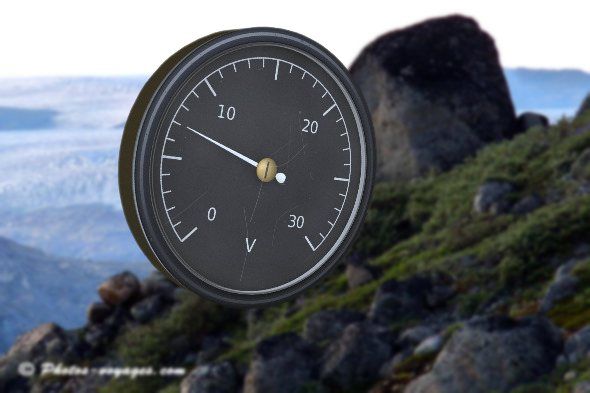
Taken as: 7 V
